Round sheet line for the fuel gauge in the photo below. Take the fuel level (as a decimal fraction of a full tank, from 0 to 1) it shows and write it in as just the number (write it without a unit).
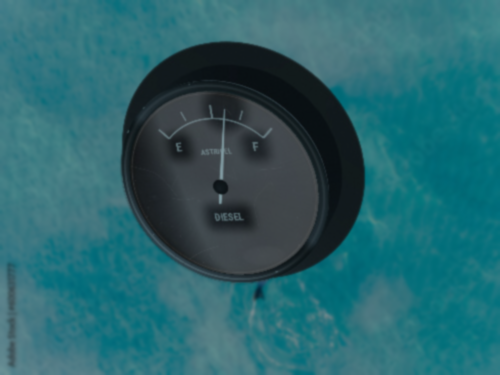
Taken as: 0.625
